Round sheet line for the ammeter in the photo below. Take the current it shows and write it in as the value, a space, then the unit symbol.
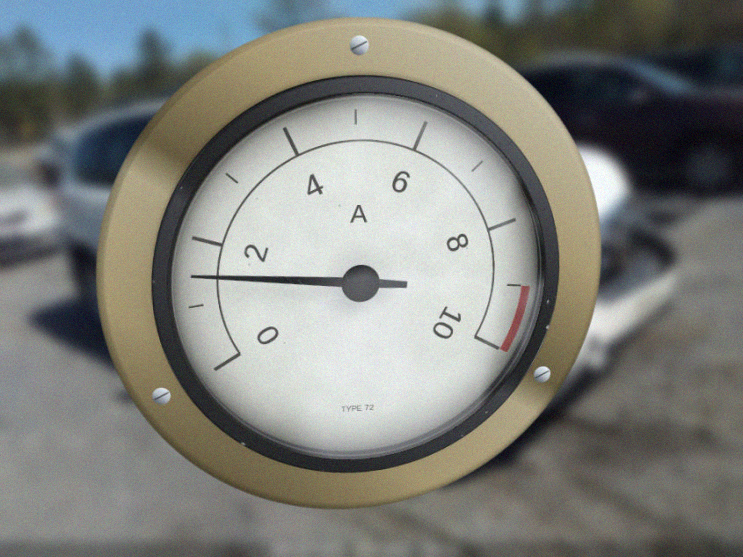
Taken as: 1.5 A
